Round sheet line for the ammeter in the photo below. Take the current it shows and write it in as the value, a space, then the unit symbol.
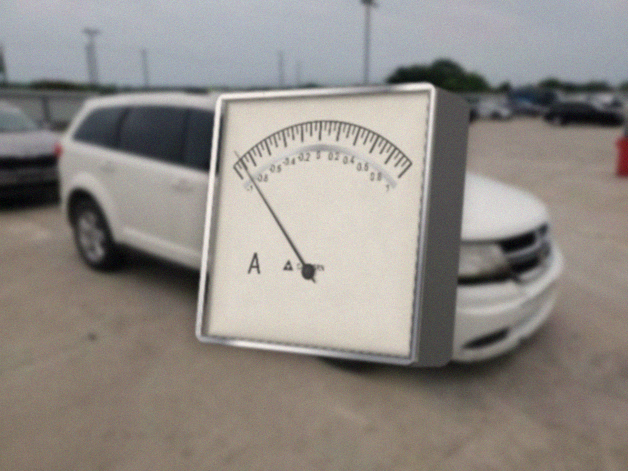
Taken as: -0.9 A
